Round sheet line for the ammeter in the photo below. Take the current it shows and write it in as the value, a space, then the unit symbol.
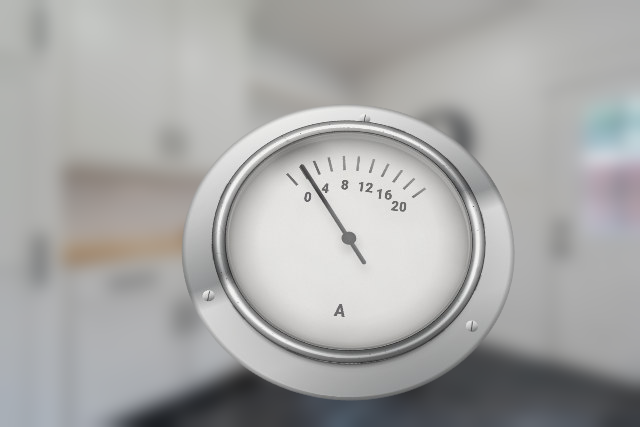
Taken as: 2 A
